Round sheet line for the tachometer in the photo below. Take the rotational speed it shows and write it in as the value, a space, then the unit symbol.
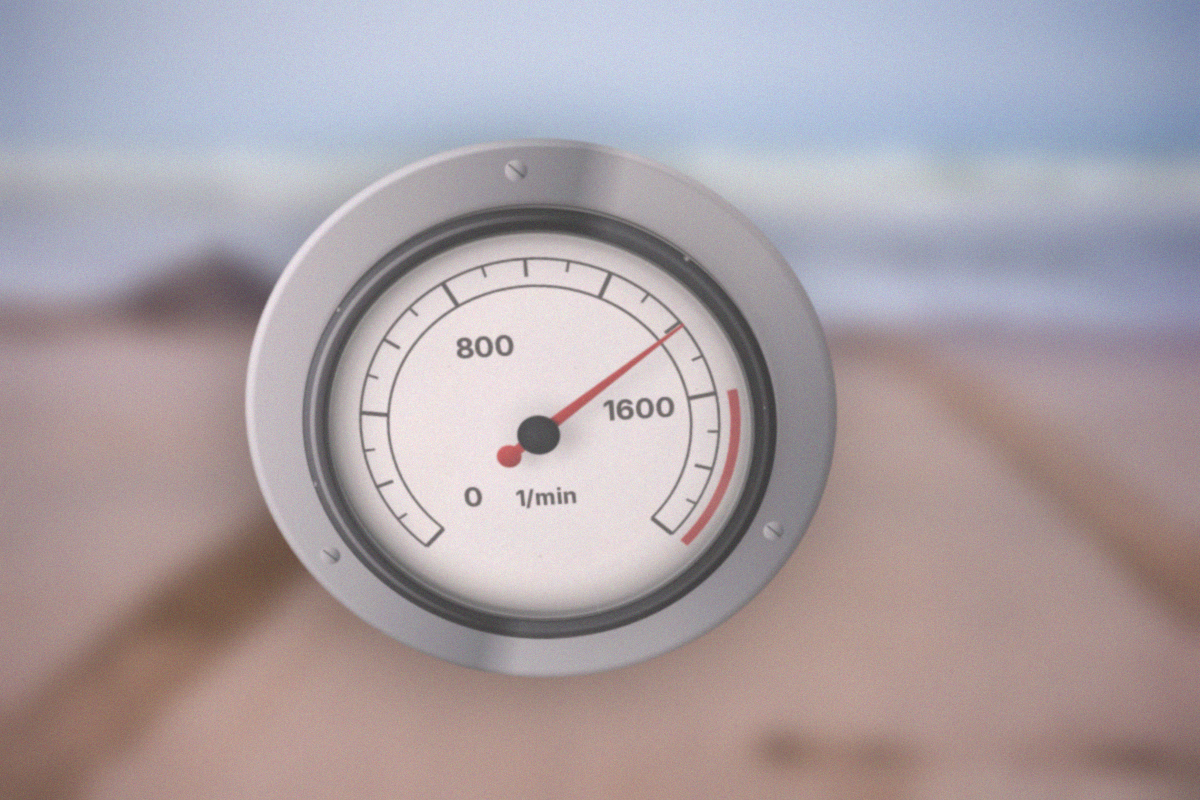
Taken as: 1400 rpm
